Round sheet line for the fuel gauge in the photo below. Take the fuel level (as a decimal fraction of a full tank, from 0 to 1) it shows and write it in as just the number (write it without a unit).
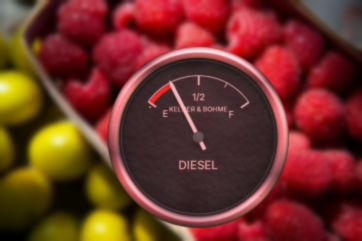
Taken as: 0.25
